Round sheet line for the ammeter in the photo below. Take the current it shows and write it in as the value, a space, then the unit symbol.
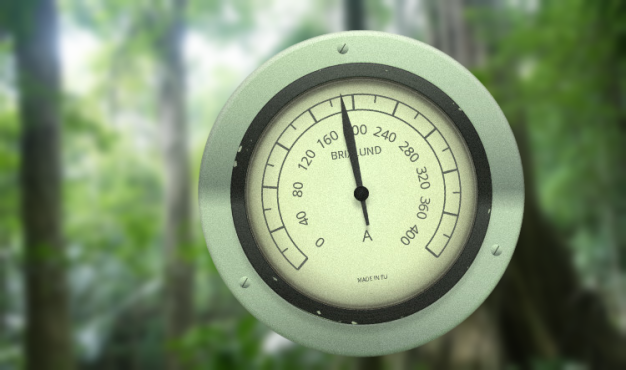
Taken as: 190 A
